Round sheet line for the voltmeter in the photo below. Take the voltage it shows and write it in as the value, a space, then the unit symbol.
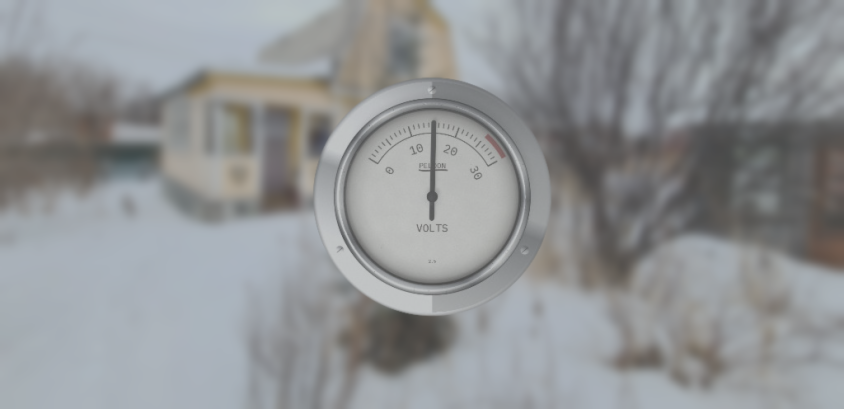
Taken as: 15 V
